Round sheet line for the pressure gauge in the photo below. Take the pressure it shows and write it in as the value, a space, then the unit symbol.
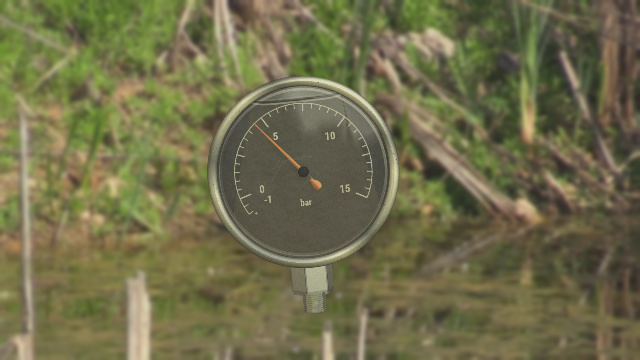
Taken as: 4.5 bar
